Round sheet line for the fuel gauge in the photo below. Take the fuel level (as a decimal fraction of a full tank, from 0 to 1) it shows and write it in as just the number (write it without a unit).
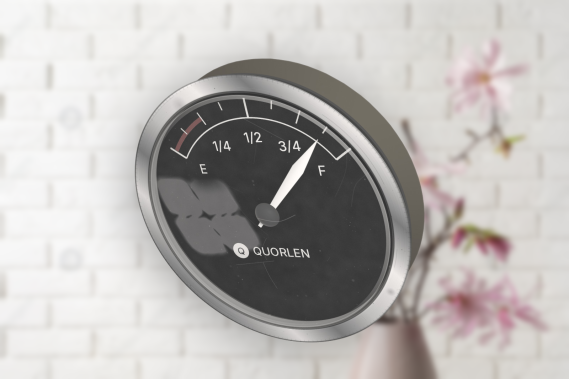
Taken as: 0.875
